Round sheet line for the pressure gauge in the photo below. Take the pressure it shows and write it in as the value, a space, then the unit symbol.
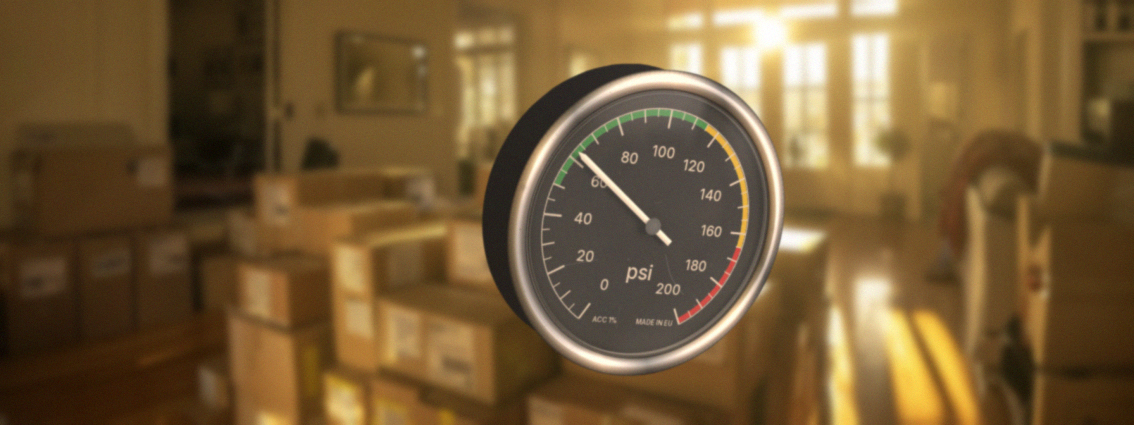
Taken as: 62.5 psi
